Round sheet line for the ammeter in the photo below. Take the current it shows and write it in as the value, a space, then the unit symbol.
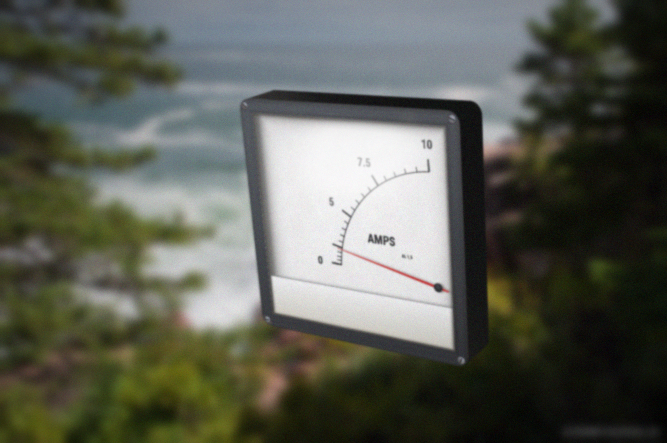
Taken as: 2.5 A
